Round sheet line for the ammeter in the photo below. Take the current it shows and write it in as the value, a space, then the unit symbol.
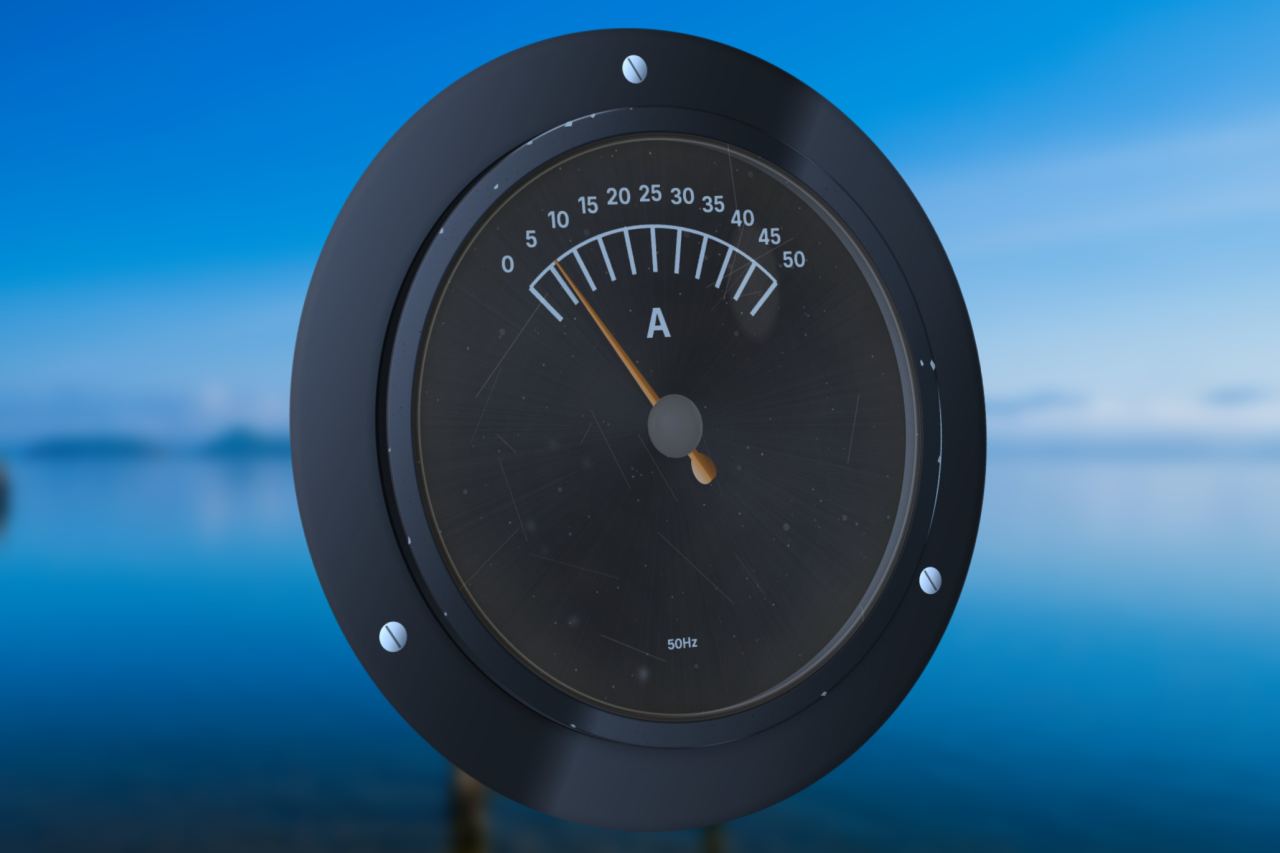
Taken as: 5 A
